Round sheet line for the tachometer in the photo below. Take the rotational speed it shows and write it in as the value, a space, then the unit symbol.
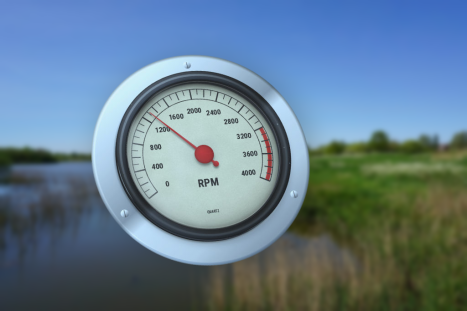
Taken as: 1300 rpm
